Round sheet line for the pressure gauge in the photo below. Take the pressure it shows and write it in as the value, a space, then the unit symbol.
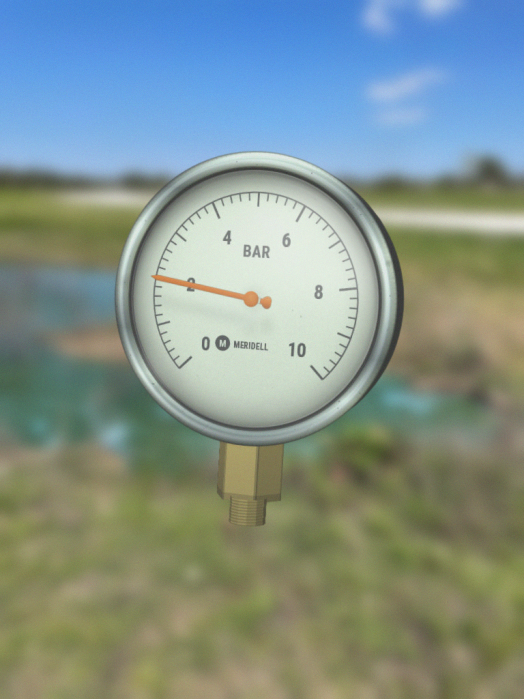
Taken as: 2 bar
